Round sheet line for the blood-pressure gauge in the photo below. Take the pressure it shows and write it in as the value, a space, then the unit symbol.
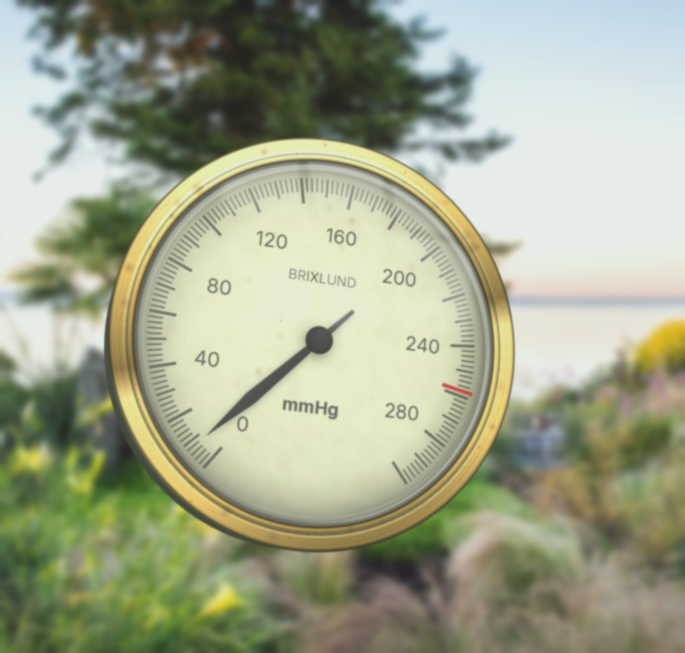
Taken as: 8 mmHg
